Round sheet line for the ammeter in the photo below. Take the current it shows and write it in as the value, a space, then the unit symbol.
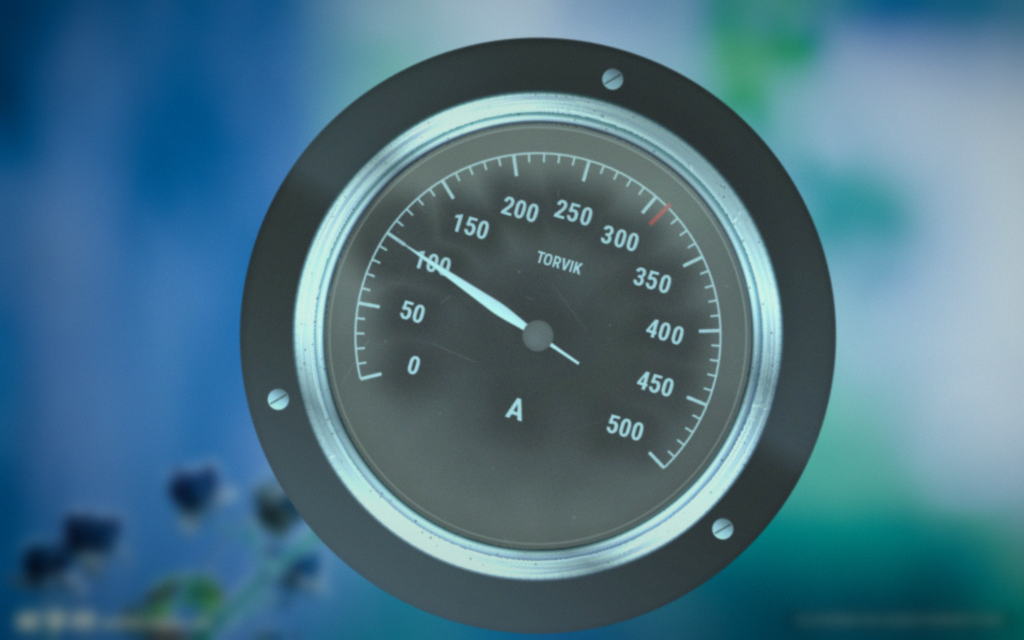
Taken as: 100 A
